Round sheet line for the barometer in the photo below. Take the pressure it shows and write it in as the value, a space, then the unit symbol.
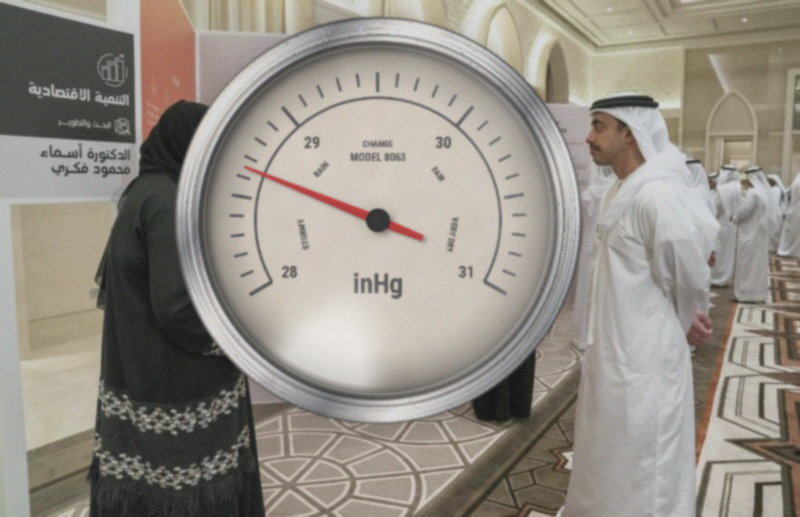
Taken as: 28.65 inHg
